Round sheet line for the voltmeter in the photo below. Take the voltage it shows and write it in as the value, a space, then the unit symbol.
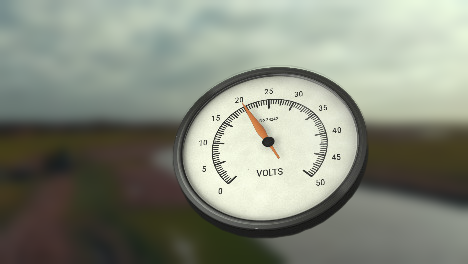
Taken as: 20 V
